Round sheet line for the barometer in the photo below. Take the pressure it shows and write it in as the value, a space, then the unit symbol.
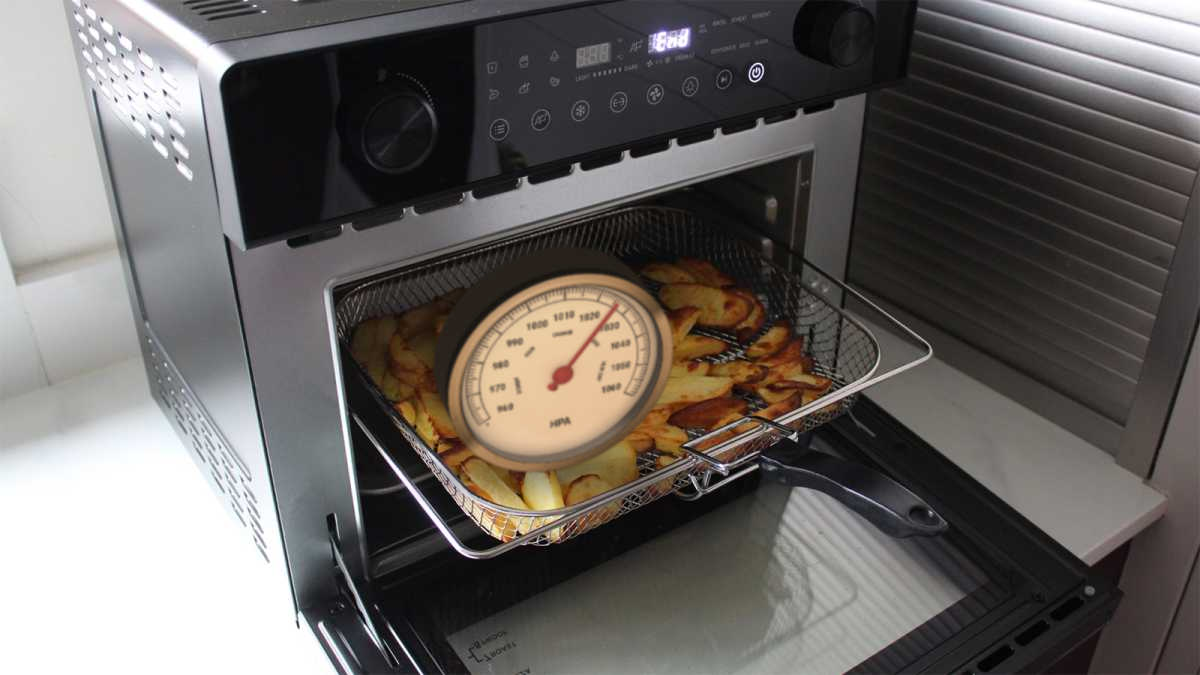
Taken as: 1025 hPa
